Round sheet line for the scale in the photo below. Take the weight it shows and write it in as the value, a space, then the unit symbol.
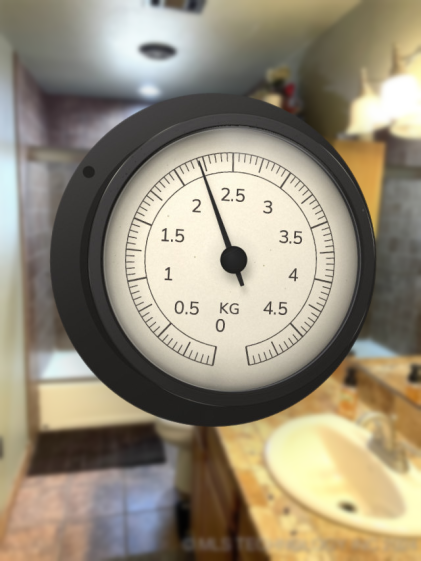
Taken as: 2.2 kg
